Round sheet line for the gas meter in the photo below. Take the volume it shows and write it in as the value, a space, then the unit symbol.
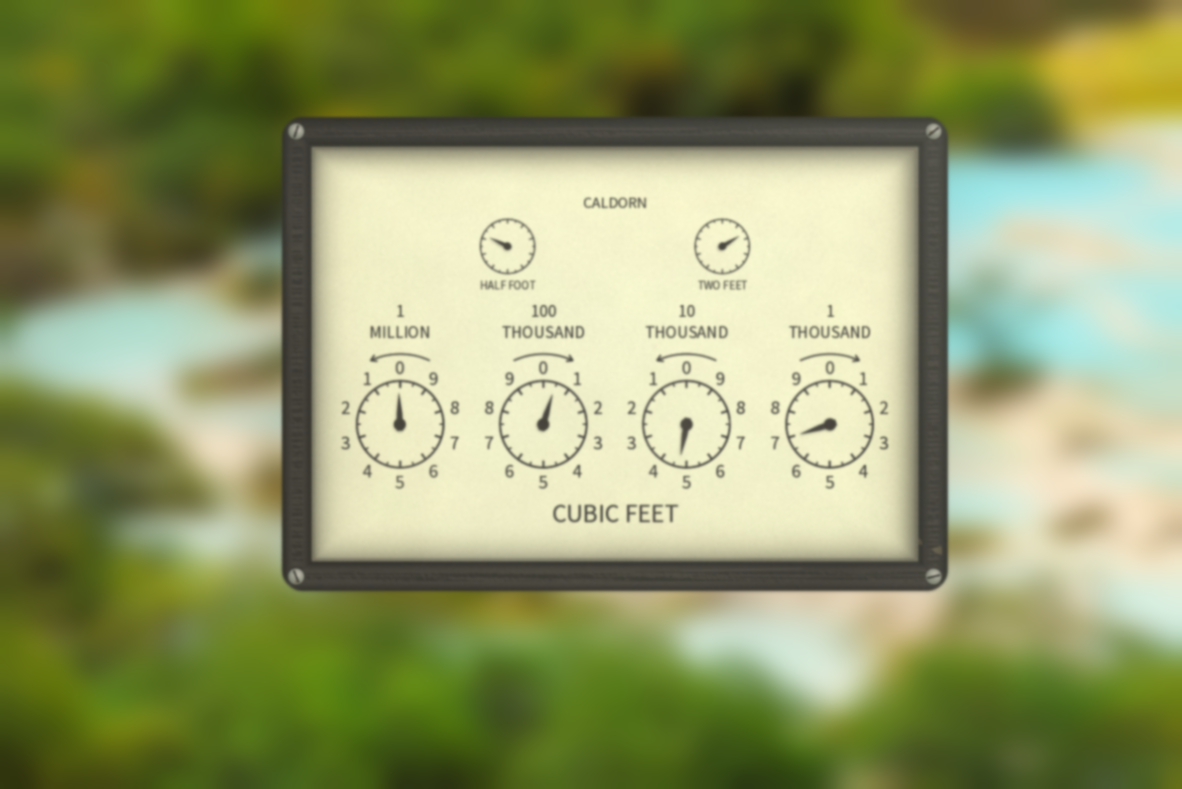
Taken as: 4700 ft³
